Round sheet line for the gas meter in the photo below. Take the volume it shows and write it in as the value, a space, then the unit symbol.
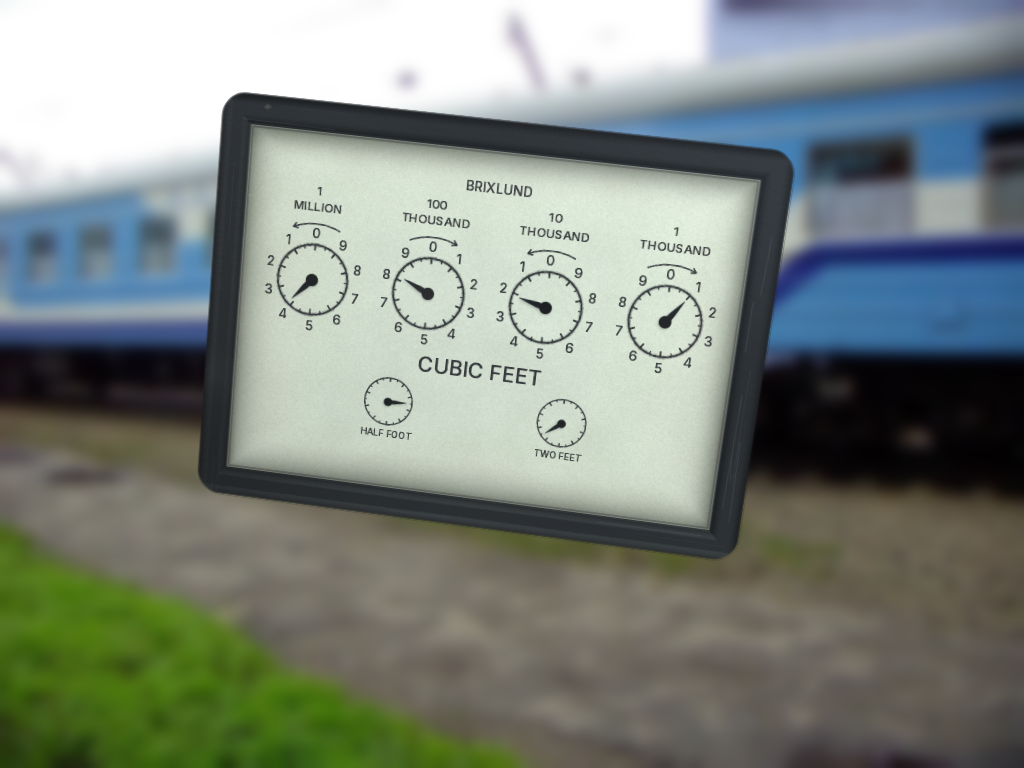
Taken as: 382100 ft³
